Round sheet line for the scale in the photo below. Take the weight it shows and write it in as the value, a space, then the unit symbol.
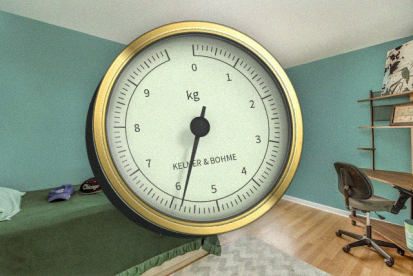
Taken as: 5.8 kg
